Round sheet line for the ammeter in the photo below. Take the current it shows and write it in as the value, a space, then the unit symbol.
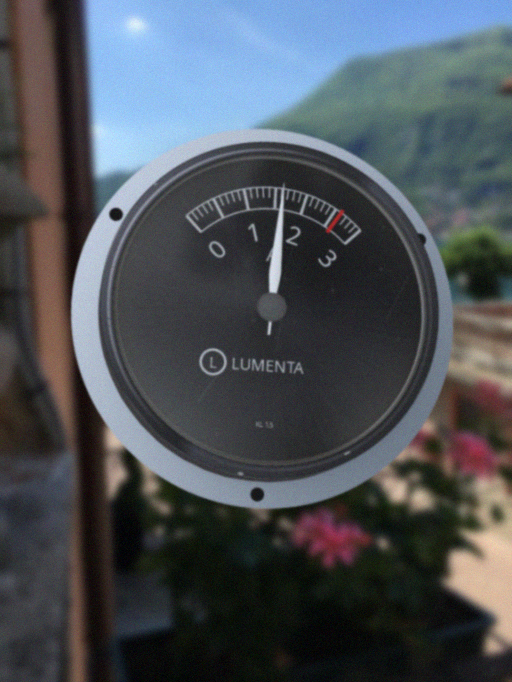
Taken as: 1.6 A
